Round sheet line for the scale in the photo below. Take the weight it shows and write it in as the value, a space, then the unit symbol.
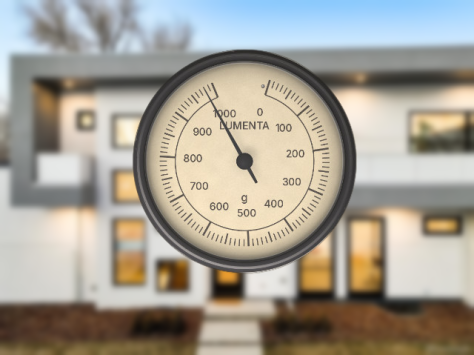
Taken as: 980 g
